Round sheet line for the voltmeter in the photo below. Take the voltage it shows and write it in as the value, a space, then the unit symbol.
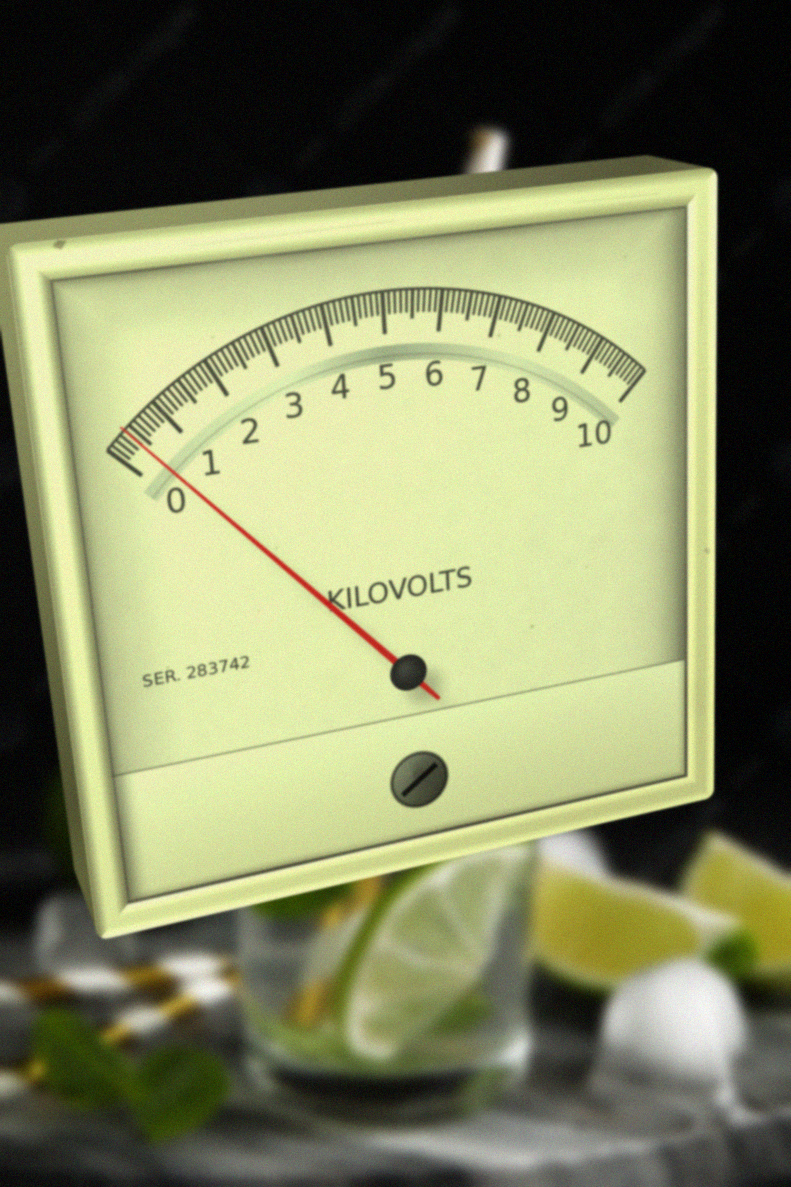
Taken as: 0.4 kV
